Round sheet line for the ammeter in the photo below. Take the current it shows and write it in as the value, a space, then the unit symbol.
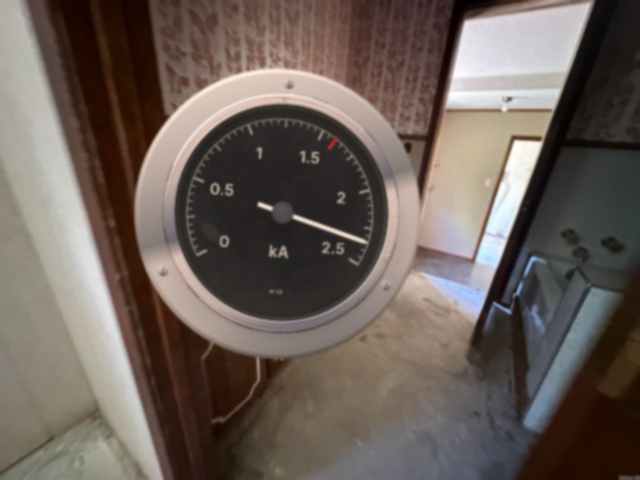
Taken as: 2.35 kA
